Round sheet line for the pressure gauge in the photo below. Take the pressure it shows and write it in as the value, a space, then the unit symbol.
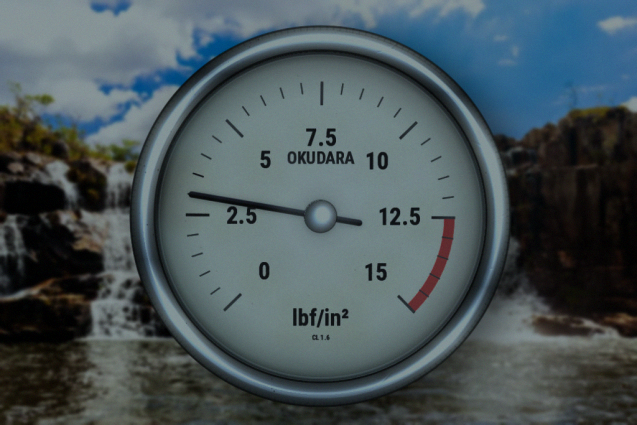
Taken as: 3 psi
